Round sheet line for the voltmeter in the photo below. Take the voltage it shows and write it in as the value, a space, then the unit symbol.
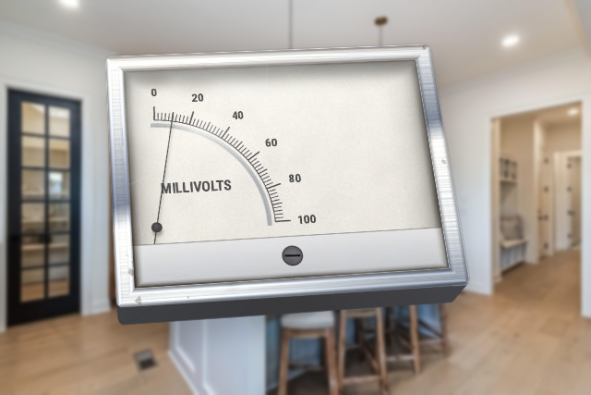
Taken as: 10 mV
